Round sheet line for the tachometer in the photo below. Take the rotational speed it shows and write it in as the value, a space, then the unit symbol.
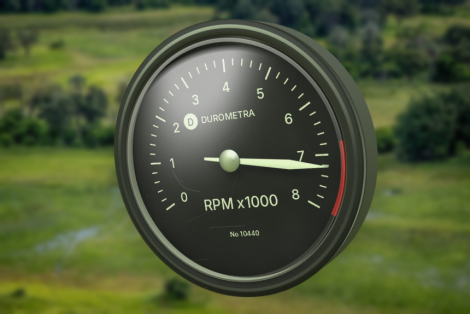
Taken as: 7200 rpm
